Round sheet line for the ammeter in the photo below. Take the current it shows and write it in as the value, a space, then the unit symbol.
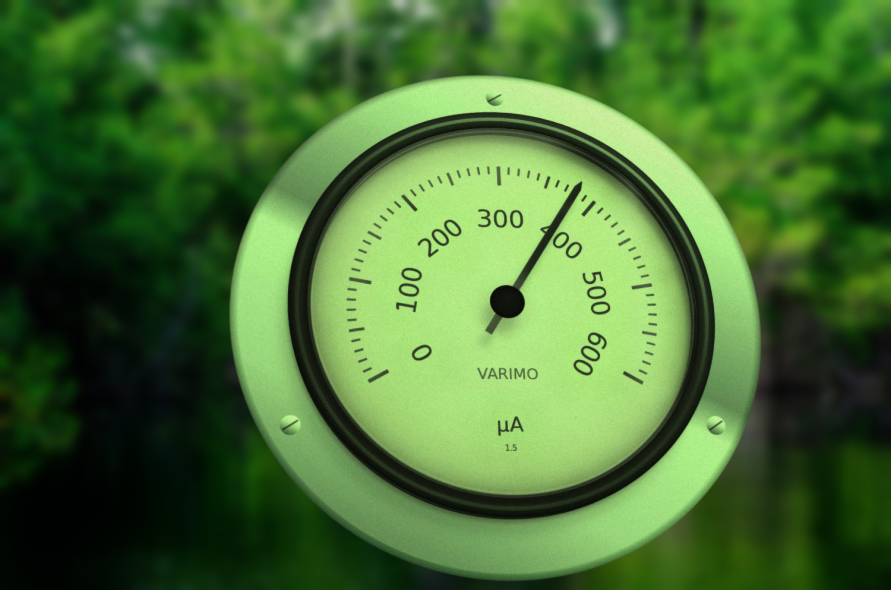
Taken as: 380 µA
